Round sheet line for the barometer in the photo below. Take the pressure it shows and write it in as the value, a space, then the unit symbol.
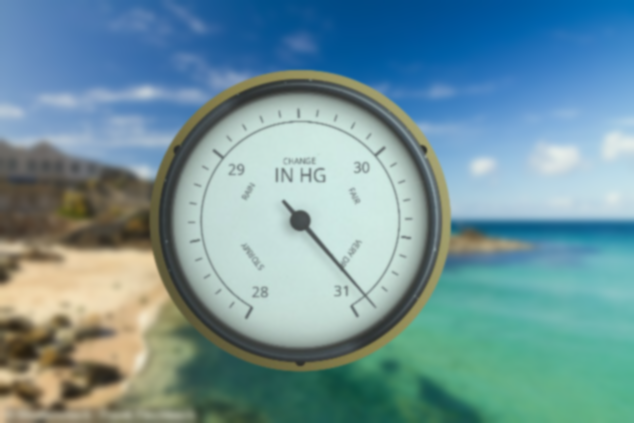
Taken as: 30.9 inHg
